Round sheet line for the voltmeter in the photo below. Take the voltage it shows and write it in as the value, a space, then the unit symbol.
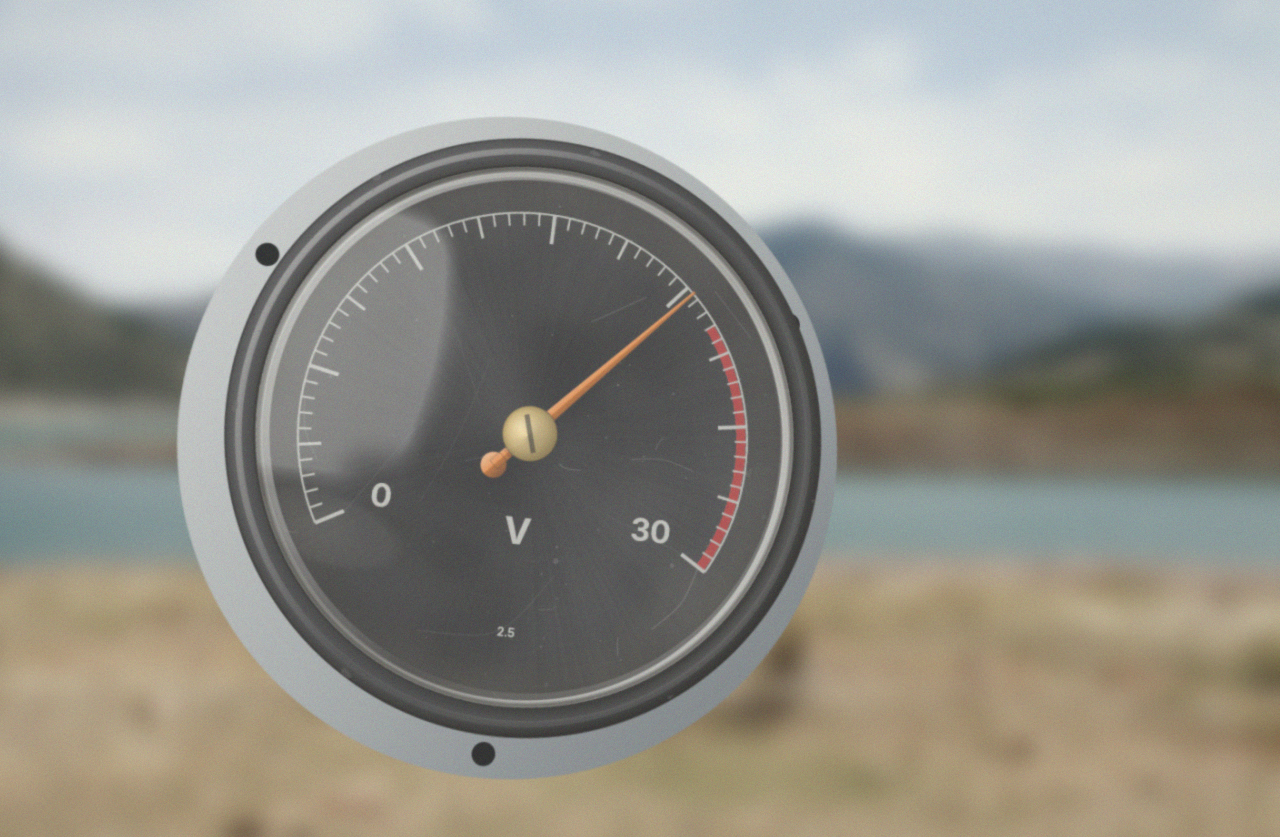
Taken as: 20.25 V
